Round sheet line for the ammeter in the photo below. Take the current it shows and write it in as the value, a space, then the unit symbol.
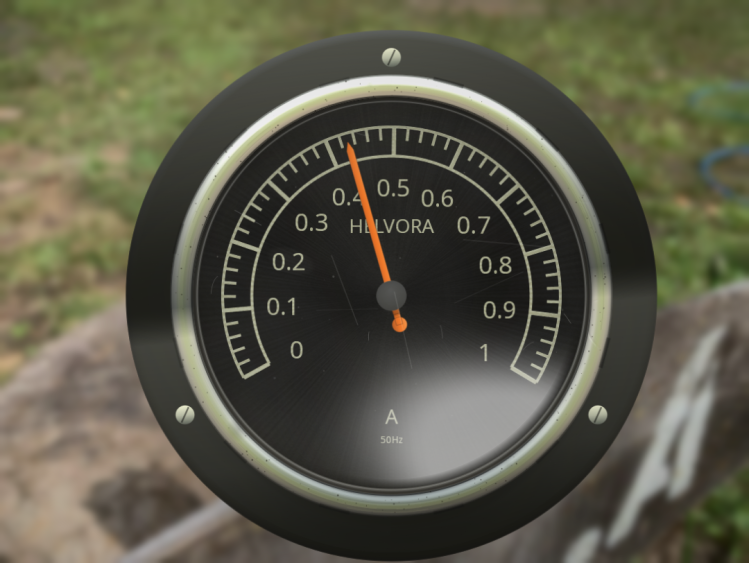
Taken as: 0.43 A
